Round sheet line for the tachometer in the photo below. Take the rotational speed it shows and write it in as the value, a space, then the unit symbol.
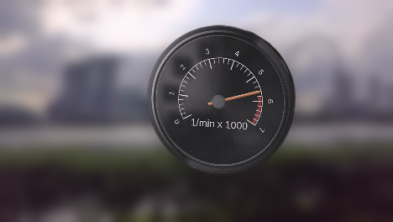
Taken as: 5600 rpm
